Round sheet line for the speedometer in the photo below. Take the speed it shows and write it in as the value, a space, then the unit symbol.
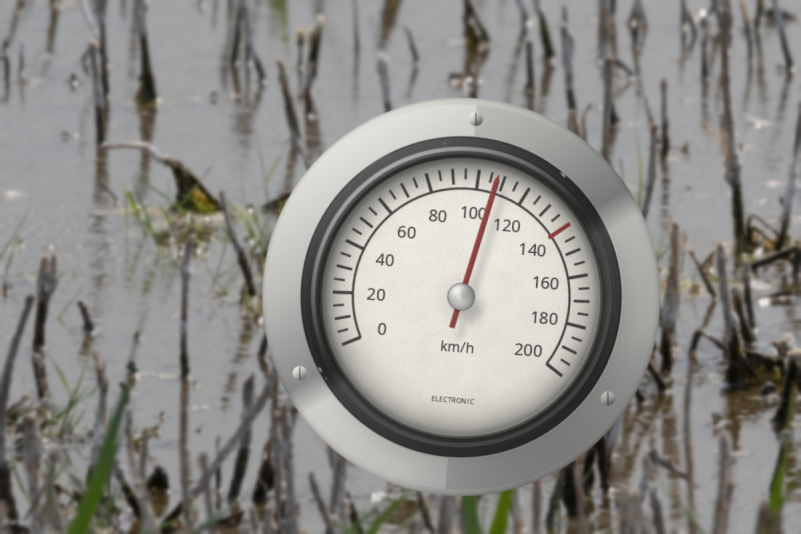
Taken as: 107.5 km/h
